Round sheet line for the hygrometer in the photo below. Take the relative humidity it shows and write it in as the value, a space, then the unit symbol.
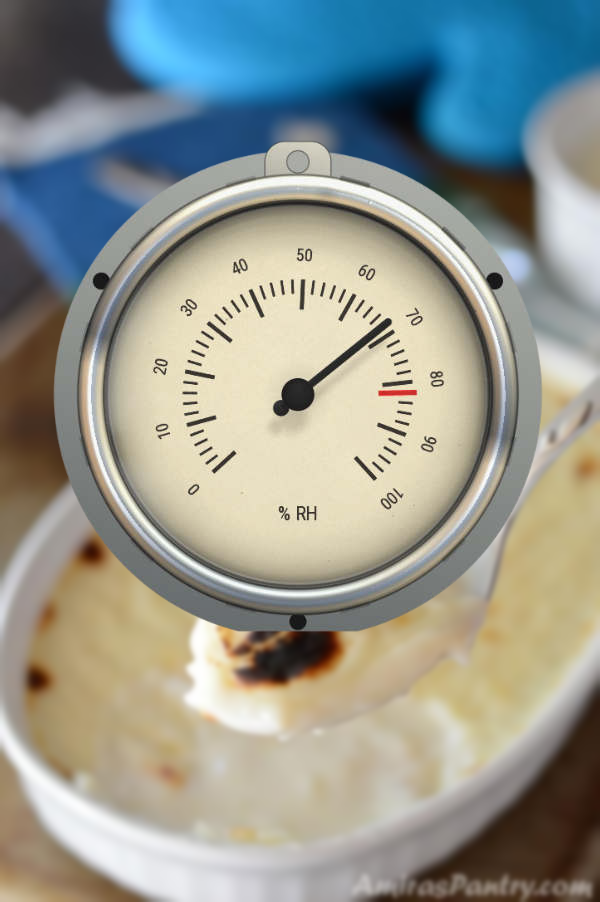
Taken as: 68 %
